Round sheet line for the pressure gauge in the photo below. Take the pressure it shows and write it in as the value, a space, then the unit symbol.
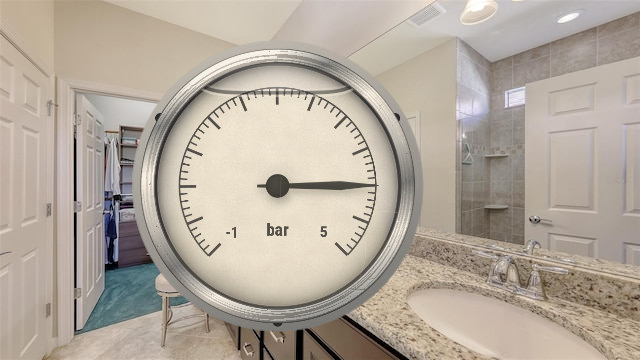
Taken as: 4 bar
